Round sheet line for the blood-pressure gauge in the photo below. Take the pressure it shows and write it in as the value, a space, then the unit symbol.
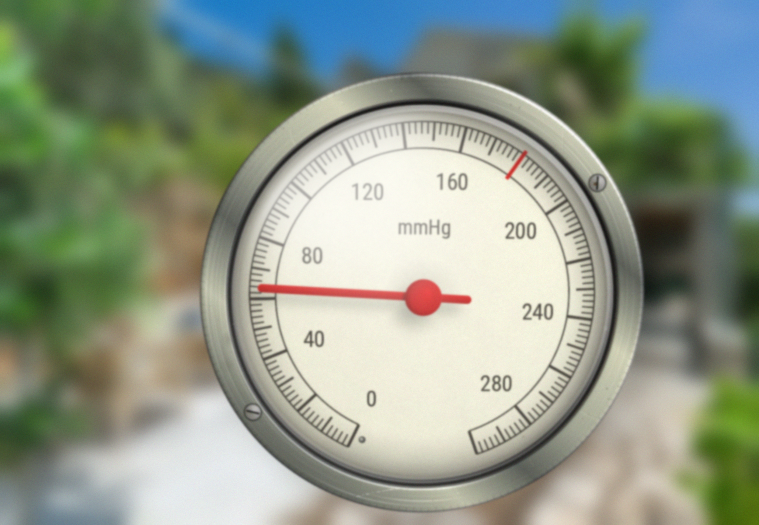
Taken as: 64 mmHg
